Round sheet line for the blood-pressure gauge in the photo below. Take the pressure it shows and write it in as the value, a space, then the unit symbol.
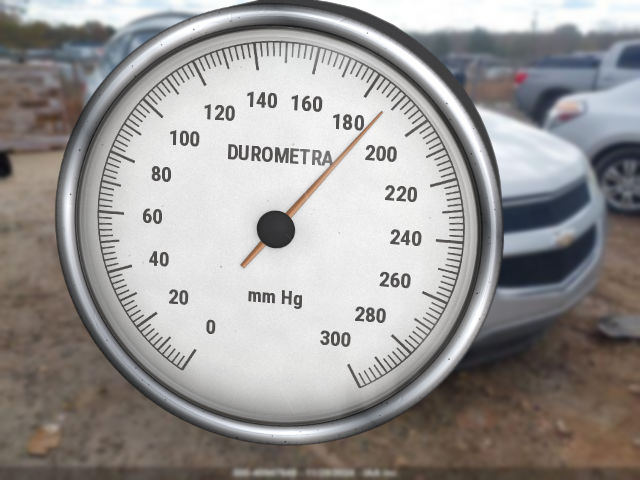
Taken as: 188 mmHg
